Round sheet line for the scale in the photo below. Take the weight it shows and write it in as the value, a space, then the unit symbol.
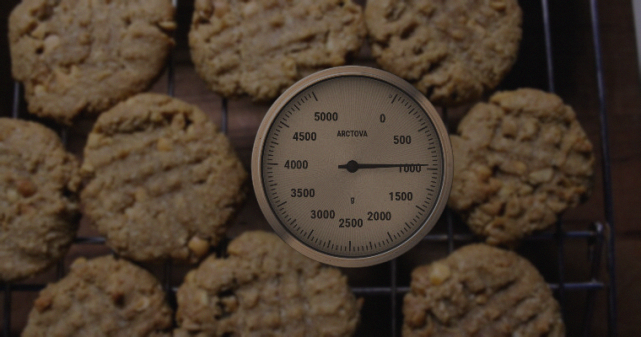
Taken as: 950 g
